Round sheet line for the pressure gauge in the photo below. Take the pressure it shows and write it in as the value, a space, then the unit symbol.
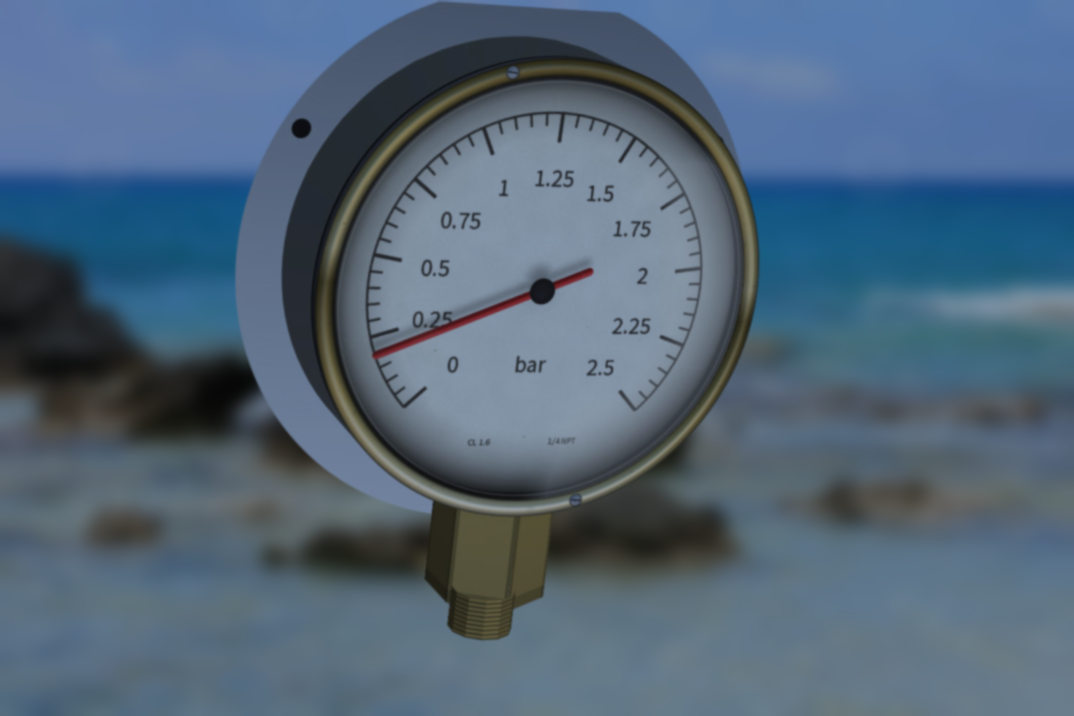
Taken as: 0.2 bar
